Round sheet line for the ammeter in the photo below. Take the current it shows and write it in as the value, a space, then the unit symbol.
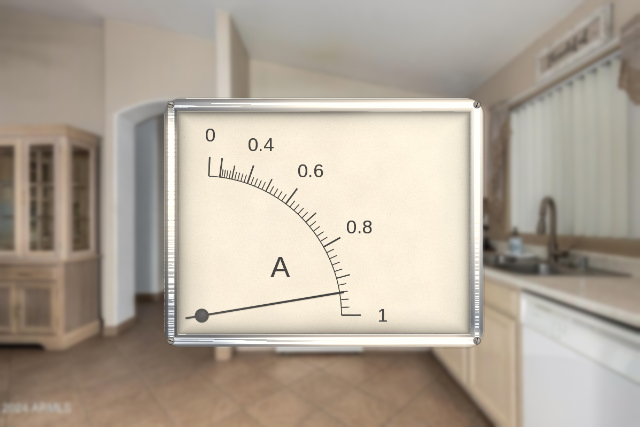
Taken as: 0.94 A
